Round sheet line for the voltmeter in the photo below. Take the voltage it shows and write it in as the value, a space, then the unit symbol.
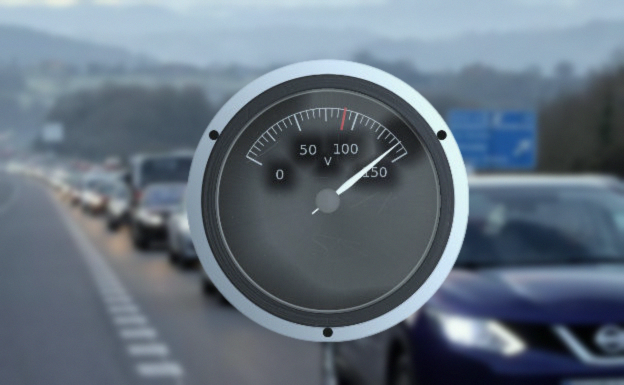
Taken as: 140 V
